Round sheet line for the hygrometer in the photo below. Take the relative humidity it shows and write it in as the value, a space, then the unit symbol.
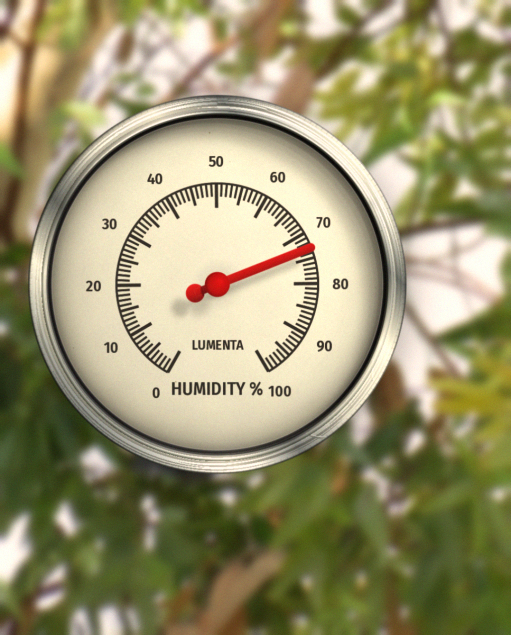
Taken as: 73 %
